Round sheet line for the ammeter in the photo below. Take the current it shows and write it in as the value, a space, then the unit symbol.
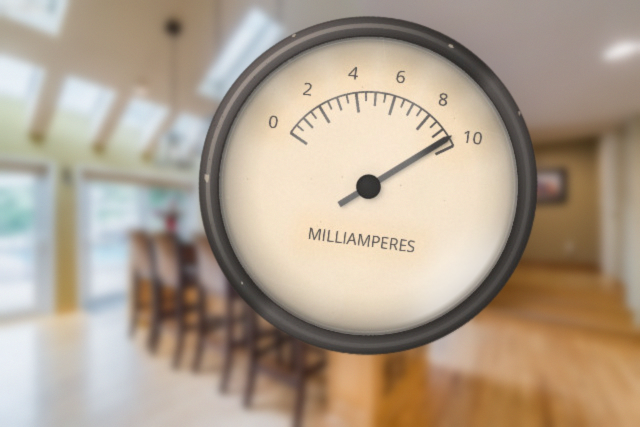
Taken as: 9.5 mA
